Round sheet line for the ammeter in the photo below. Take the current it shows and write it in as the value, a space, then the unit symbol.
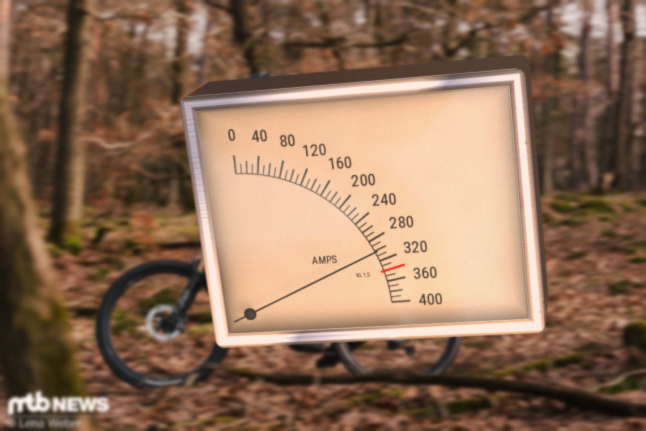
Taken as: 300 A
